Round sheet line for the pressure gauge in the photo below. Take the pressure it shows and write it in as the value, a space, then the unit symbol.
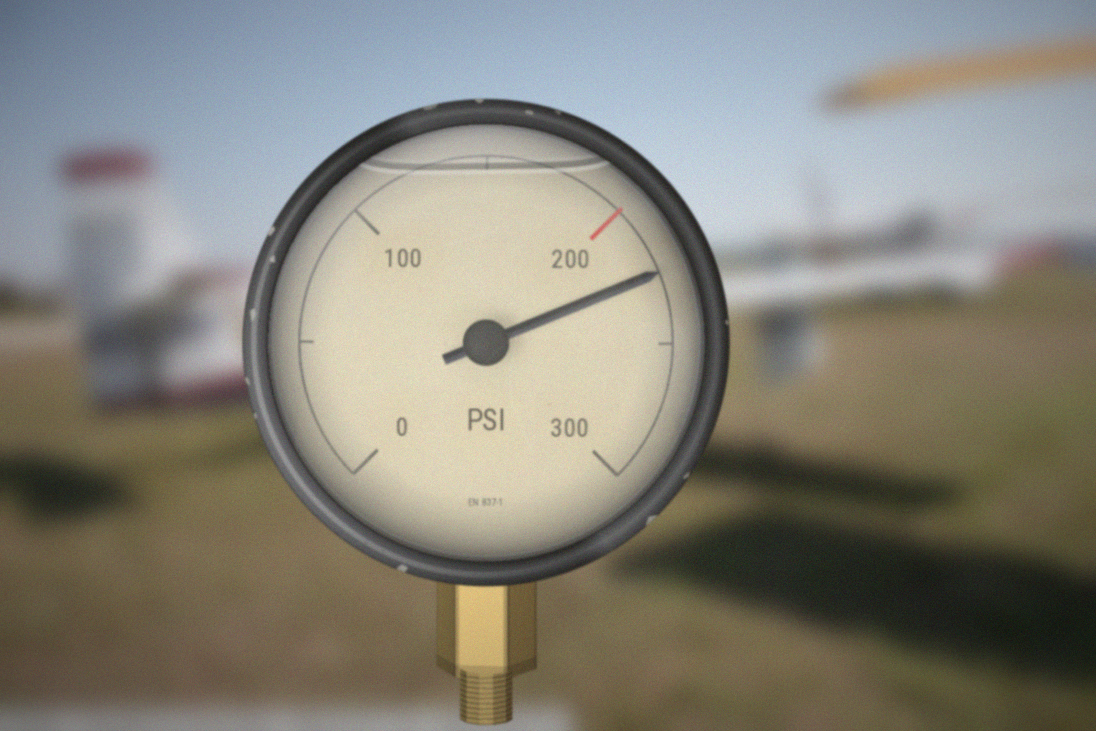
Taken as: 225 psi
